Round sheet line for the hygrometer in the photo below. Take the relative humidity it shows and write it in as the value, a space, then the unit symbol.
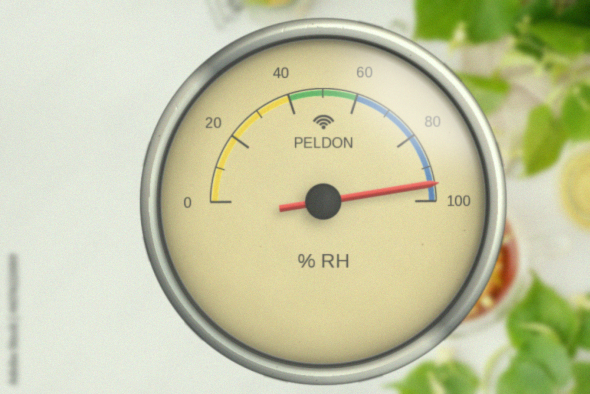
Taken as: 95 %
